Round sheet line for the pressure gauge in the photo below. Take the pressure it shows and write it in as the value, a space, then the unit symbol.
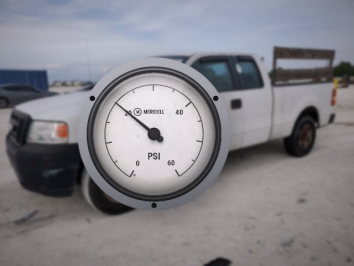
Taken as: 20 psi
